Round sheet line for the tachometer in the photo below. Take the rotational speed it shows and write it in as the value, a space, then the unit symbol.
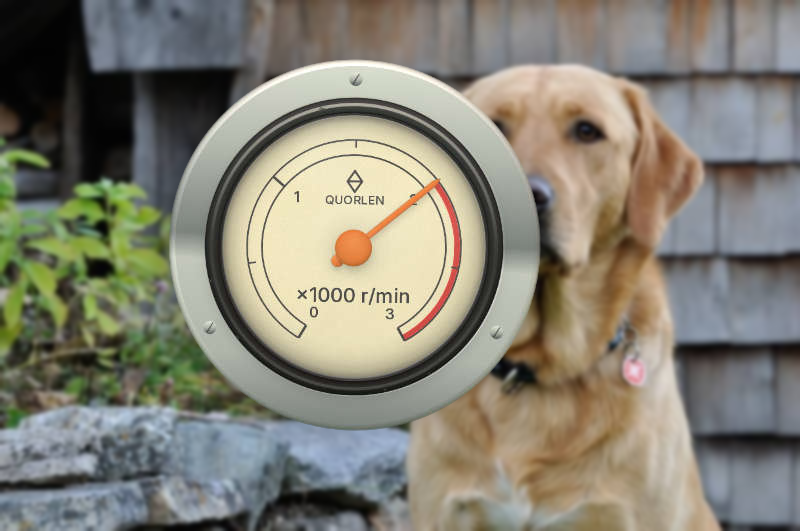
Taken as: 2000 rpm
